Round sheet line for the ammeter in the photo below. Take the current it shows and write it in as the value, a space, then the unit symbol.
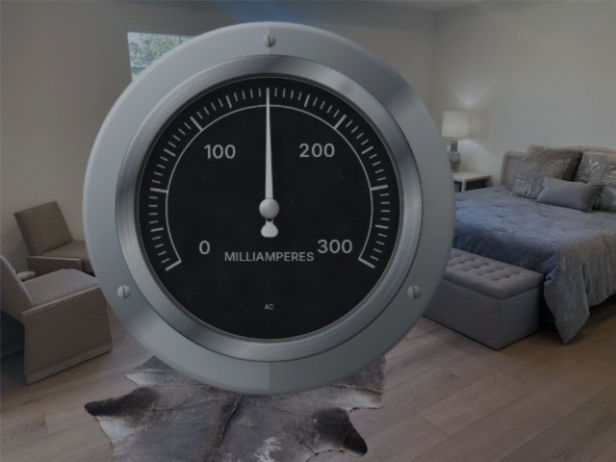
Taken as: 150 mA
